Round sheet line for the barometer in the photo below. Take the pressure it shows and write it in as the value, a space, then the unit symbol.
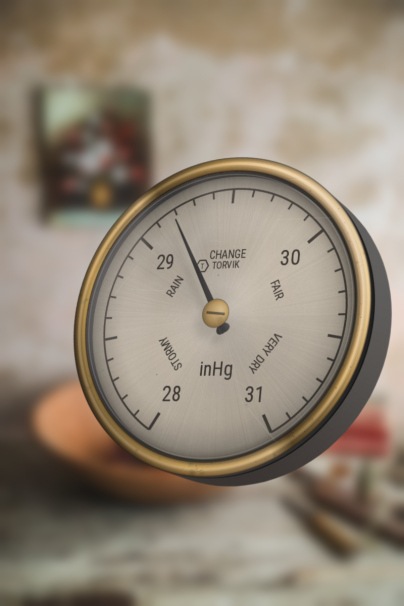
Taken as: 29.2 inHg
